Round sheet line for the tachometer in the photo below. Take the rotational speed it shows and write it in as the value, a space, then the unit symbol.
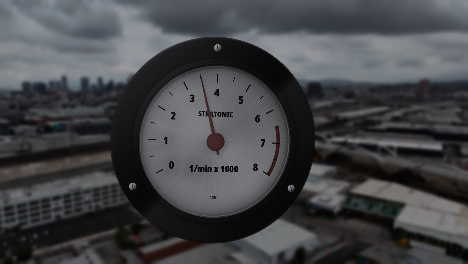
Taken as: 3500 rpm
